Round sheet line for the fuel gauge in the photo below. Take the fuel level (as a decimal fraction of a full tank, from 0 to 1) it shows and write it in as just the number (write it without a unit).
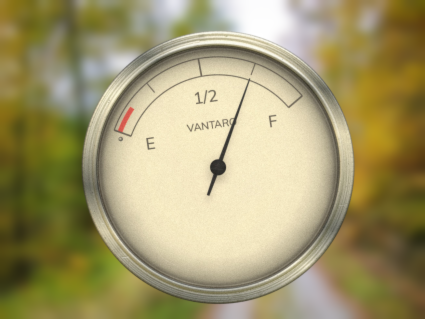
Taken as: 0.75
